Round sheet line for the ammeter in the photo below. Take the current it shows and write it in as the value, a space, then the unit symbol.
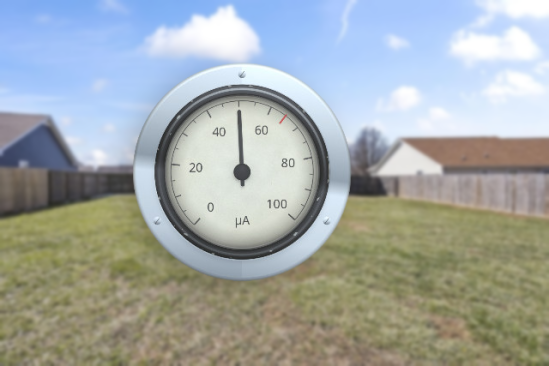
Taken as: 50 µA
